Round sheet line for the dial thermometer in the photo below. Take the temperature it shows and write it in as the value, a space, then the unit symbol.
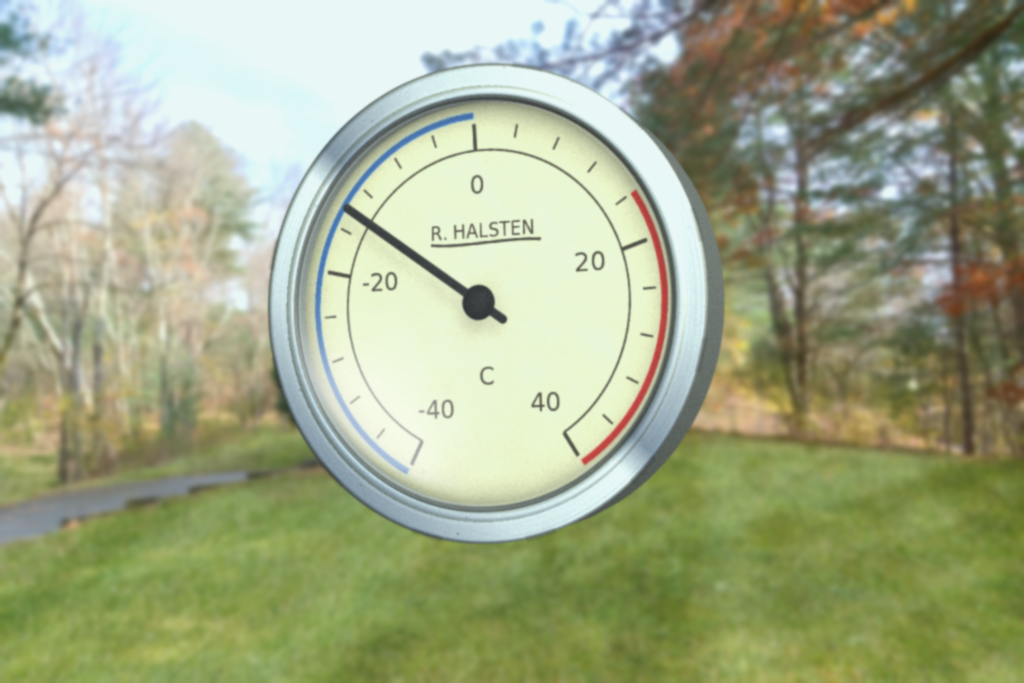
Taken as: -14 °C
